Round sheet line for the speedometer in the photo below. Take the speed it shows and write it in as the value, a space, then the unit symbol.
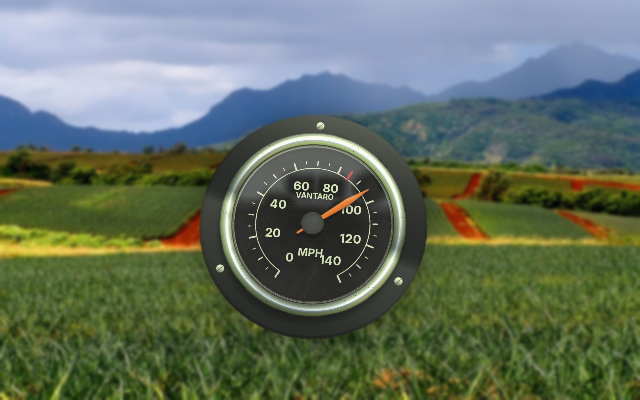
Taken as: 95 mph
